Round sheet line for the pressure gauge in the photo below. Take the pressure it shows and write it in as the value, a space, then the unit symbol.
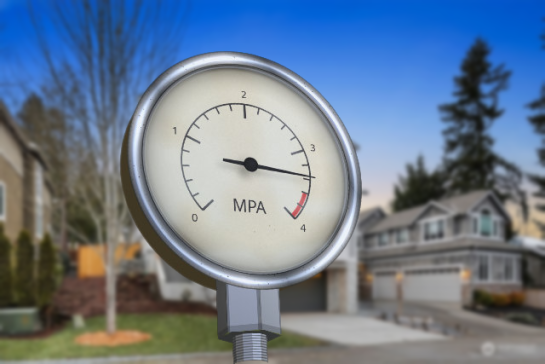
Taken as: 3.4 MPa
